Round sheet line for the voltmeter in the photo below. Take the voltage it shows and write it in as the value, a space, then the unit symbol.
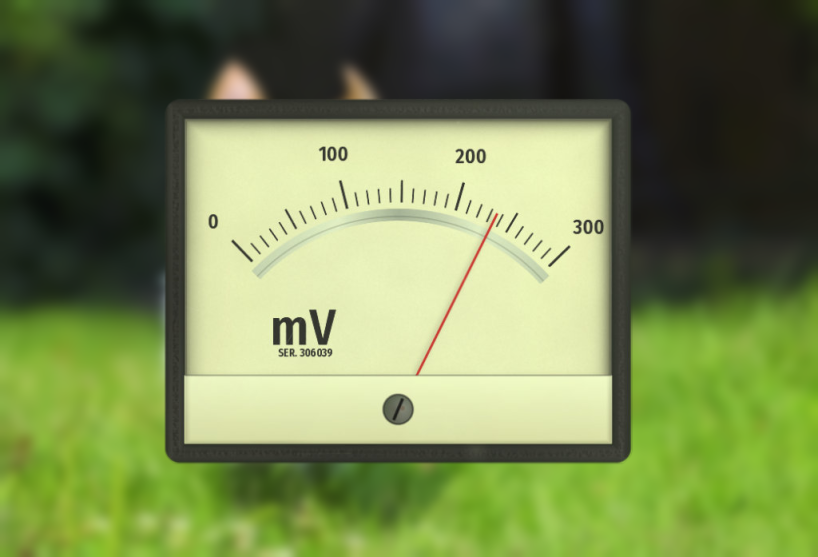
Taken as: 235 mV
